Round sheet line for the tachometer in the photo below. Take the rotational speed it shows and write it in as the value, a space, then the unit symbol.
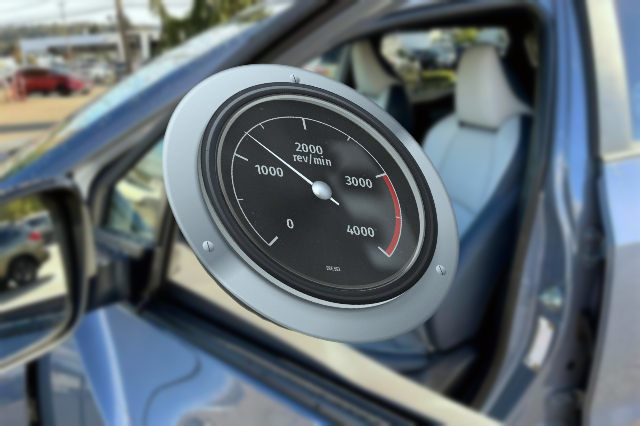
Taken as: 1250 rpm
